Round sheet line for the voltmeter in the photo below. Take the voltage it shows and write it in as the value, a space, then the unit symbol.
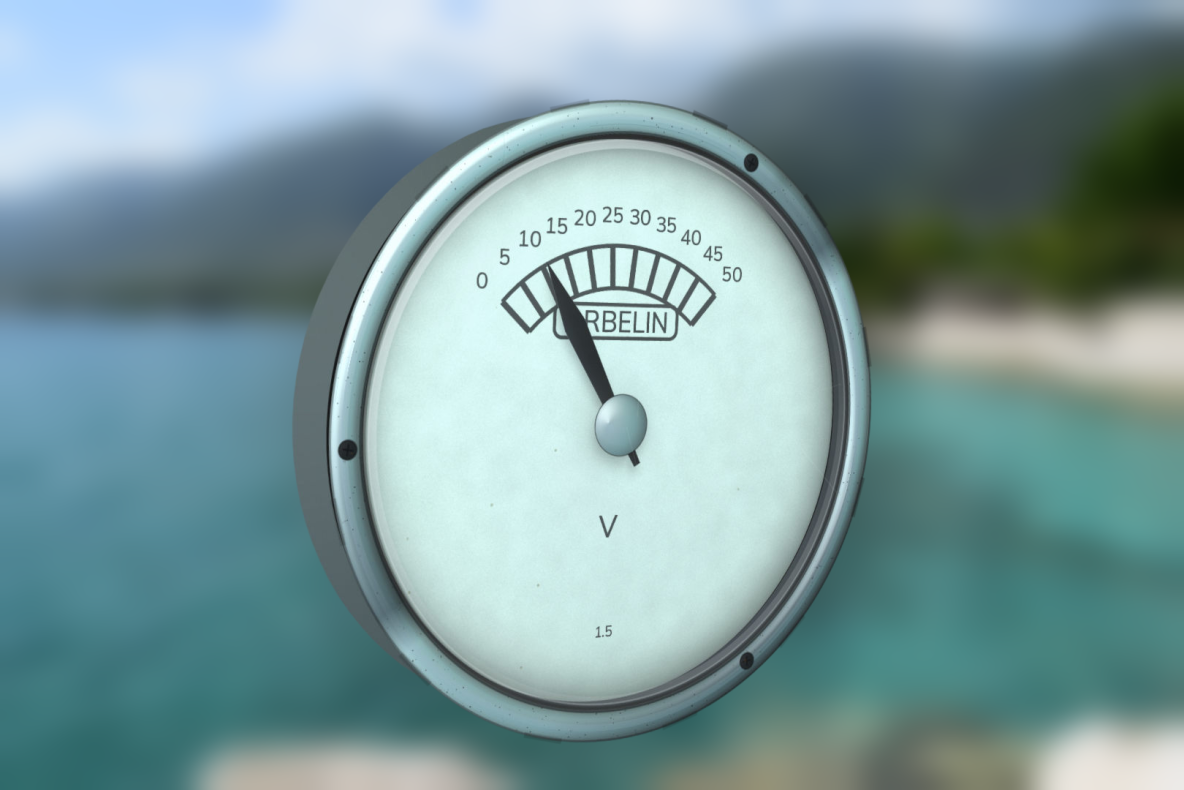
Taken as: 10 V
